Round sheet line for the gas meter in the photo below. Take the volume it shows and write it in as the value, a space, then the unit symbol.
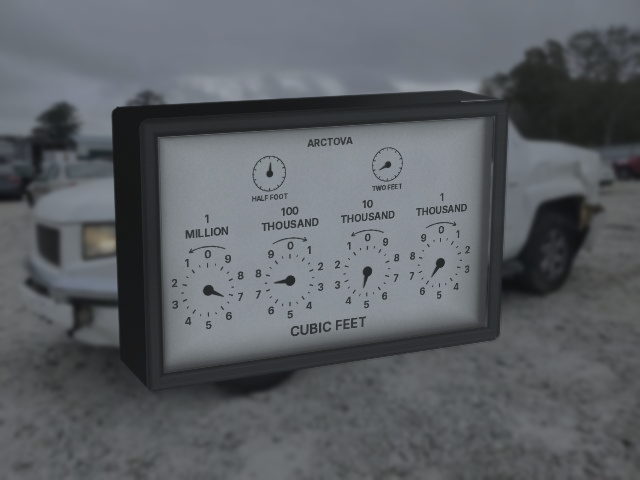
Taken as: 674600 ft³
